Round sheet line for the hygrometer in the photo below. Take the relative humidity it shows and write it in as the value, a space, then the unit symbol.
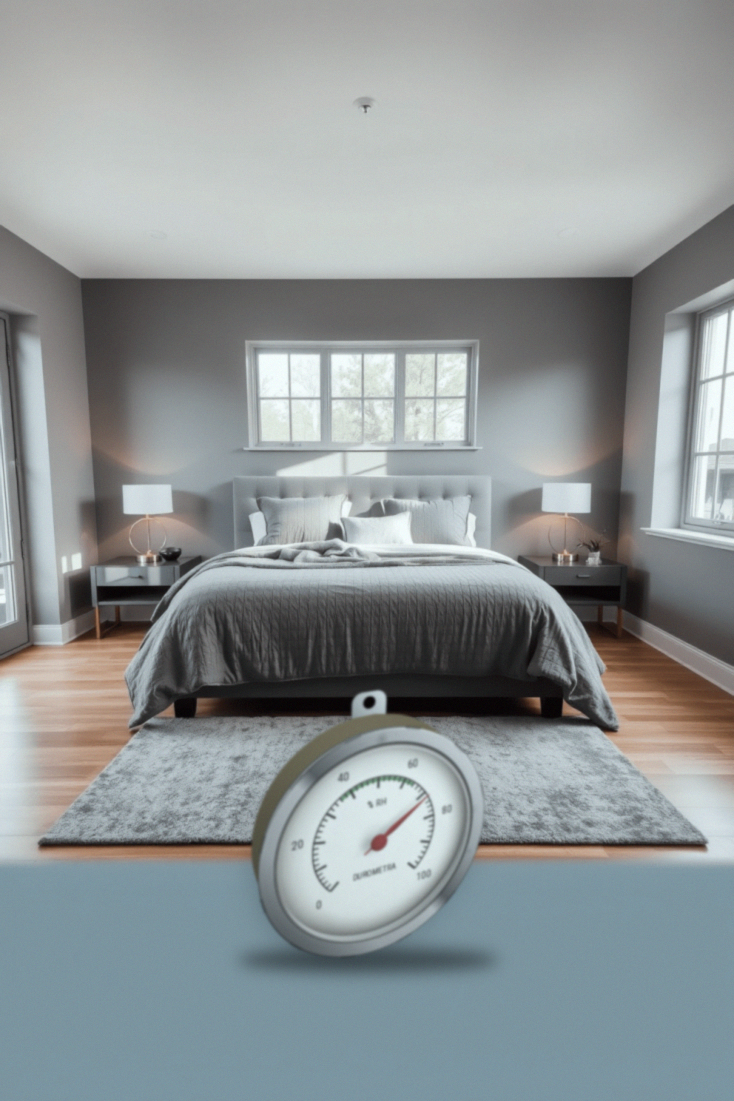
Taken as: 70 %
